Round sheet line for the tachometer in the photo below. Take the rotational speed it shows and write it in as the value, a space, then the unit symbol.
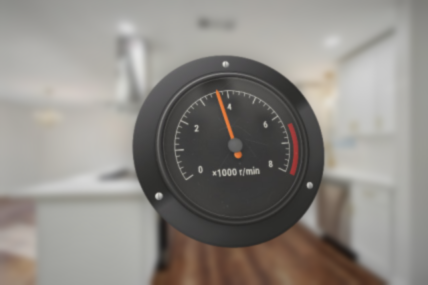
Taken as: 3600 rpm
